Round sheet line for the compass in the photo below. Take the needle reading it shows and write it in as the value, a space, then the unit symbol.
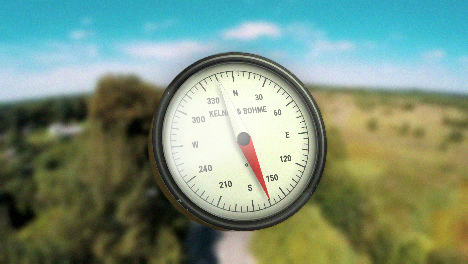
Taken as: 165 °
